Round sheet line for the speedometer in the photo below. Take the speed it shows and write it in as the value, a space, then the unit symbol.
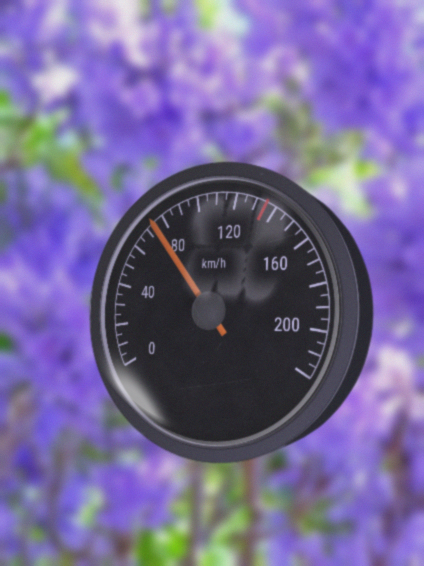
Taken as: 75 km/h
